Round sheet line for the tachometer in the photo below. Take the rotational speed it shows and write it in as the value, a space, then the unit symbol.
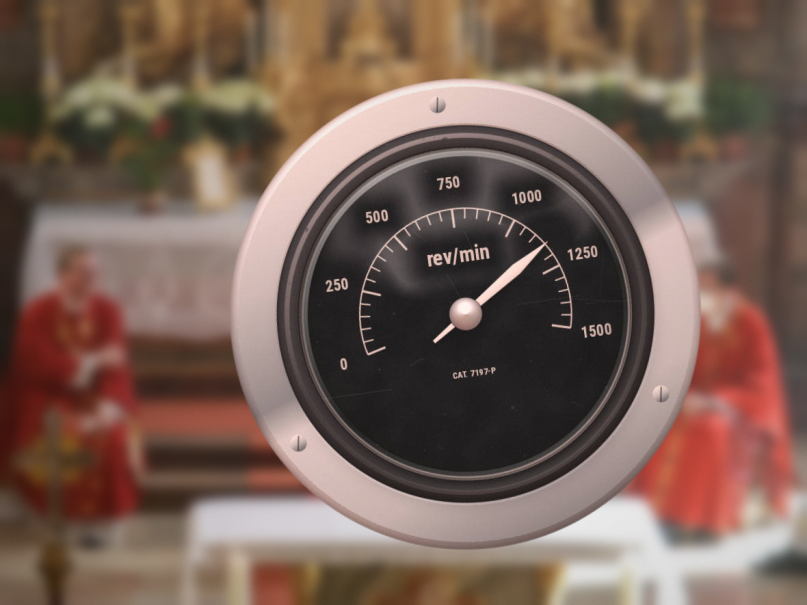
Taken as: 1150 rpm
